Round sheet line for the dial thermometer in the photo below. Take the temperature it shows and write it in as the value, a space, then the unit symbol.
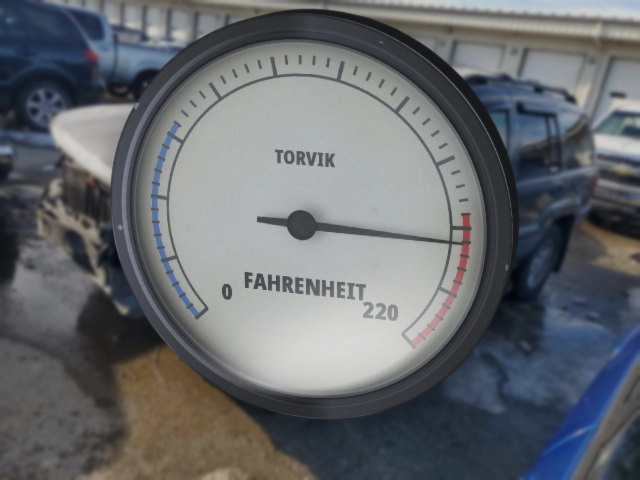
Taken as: 184 °F
